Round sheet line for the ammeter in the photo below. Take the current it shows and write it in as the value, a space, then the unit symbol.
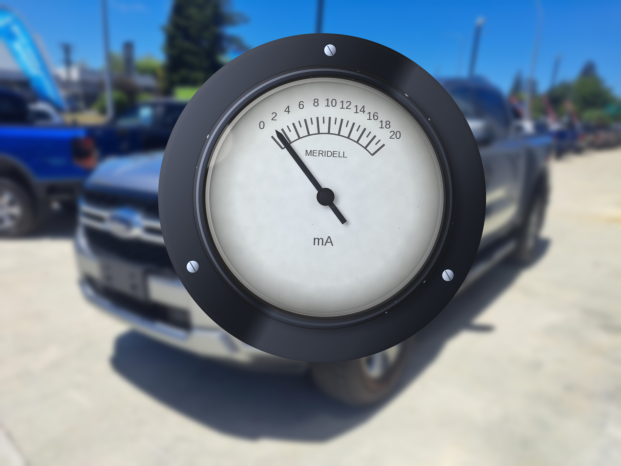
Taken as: 1 mA
